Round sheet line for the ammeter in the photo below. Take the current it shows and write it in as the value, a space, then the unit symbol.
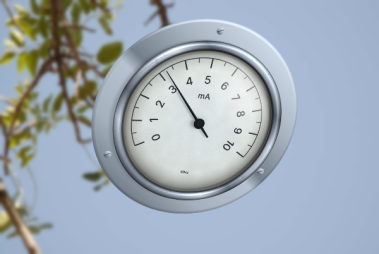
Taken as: 3.25 mA
